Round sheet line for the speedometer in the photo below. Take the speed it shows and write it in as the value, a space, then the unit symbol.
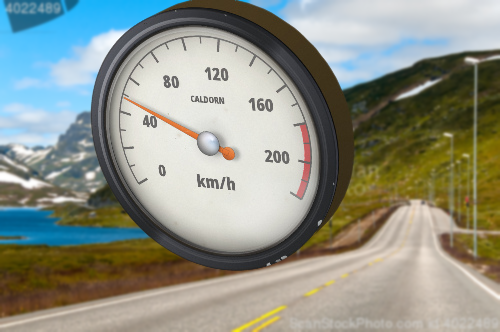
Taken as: 50 km/h
